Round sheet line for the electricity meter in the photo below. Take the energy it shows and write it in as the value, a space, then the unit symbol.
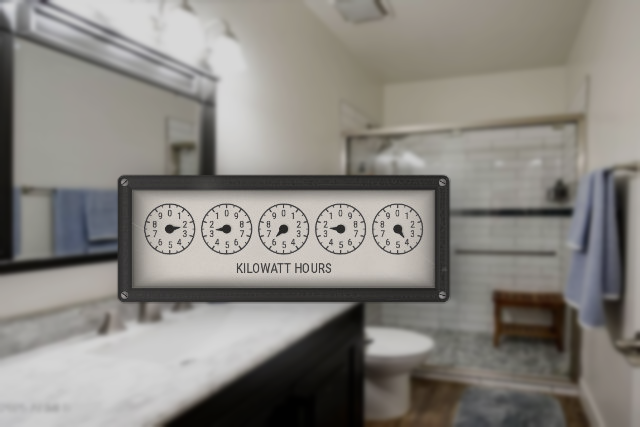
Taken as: 22624 kWh
